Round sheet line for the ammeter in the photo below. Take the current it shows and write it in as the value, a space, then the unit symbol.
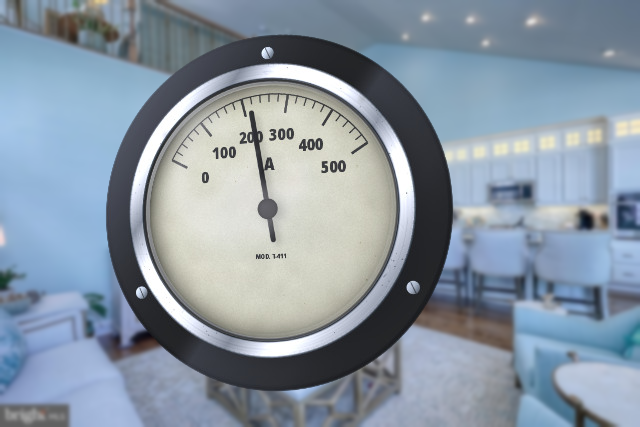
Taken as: 220 A
